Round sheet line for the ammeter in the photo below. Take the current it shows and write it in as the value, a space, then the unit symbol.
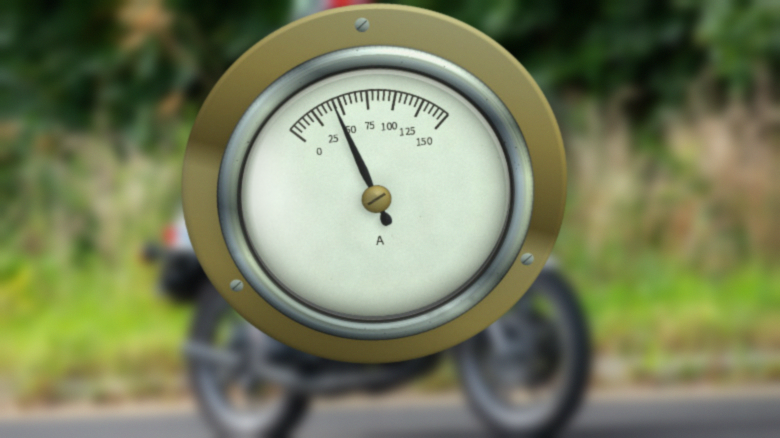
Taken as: 45 A
